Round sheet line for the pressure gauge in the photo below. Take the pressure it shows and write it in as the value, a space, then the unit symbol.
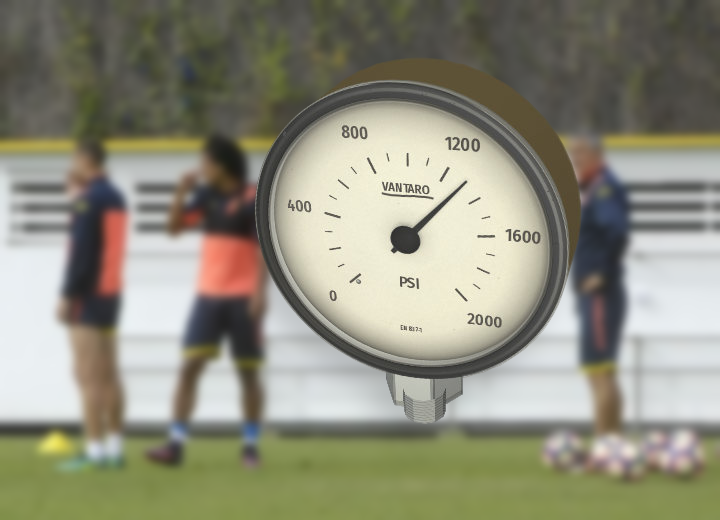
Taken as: 1300 psi
